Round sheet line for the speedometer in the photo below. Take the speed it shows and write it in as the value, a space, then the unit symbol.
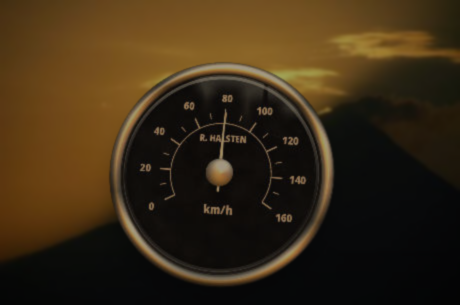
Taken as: 80 km/h
